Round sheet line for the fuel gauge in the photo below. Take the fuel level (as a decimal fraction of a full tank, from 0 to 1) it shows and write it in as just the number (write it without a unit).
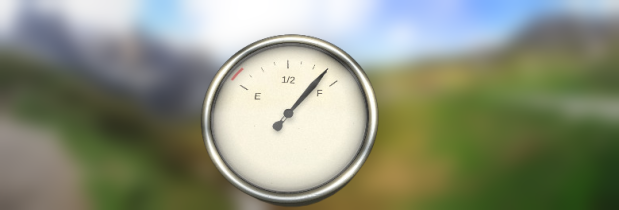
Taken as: 0.875
